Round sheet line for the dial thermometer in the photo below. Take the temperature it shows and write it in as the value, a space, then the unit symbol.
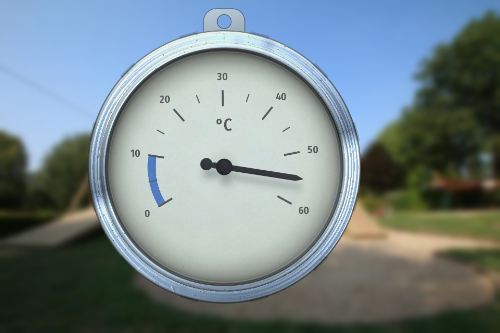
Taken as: 55 °C
